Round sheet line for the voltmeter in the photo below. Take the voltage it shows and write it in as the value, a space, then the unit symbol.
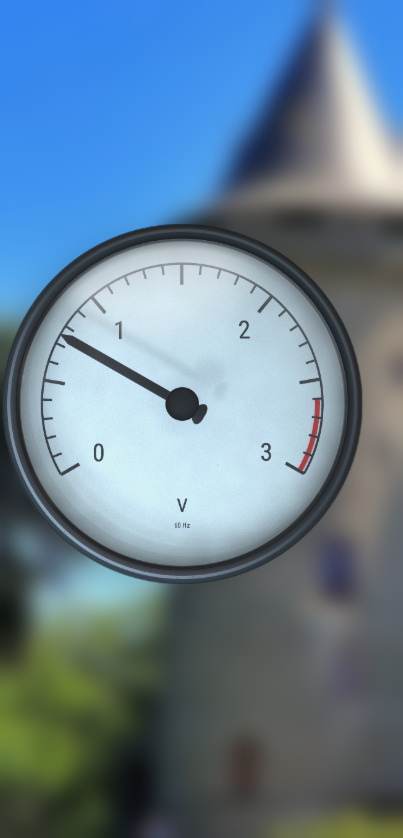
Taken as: 0.75 V
